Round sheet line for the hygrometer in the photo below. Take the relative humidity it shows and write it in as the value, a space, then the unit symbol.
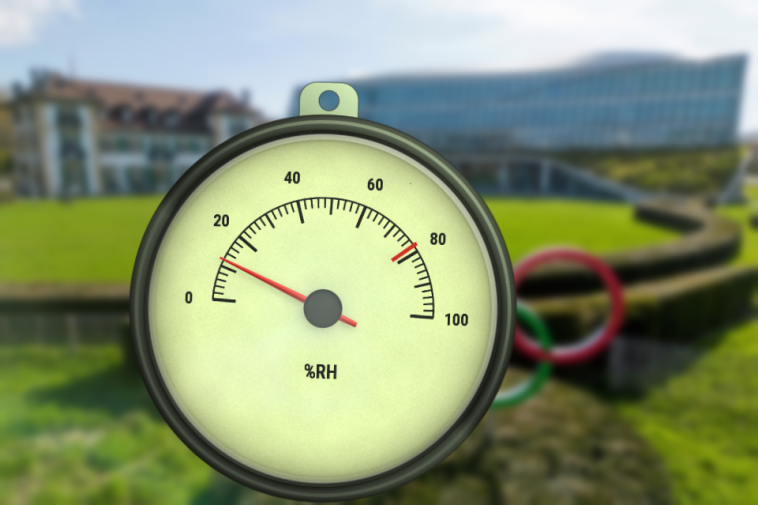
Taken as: 12 %
